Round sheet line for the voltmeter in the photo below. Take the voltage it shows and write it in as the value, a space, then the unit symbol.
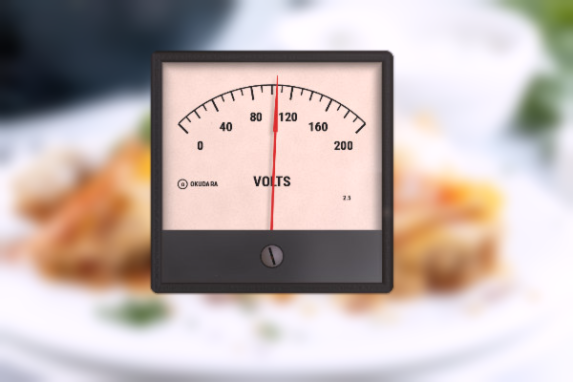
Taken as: 105 V
